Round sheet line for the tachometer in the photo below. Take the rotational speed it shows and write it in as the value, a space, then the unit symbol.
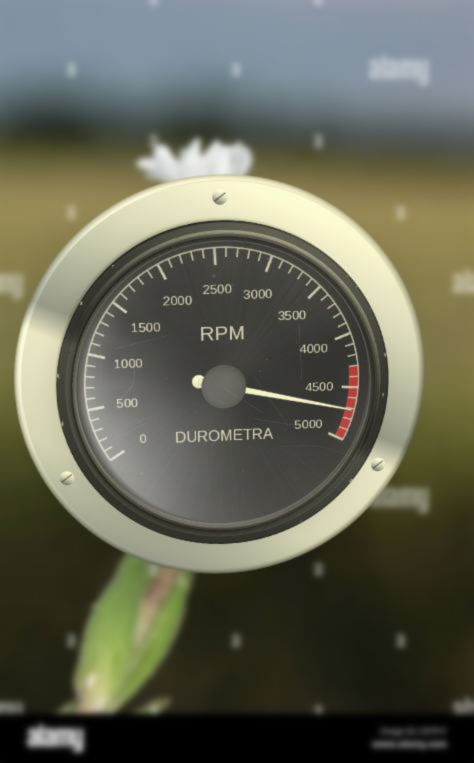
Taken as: 4700 rpm
